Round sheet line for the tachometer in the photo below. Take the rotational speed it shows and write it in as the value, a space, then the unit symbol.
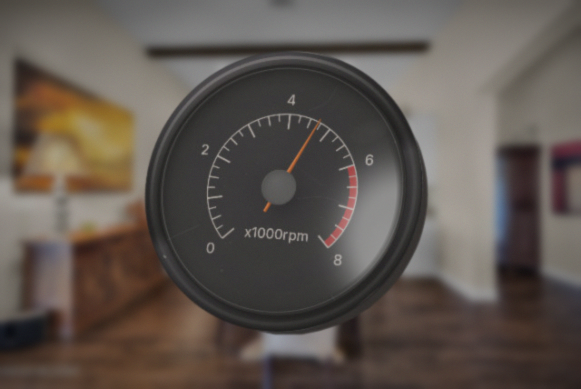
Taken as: 4750 rpm
